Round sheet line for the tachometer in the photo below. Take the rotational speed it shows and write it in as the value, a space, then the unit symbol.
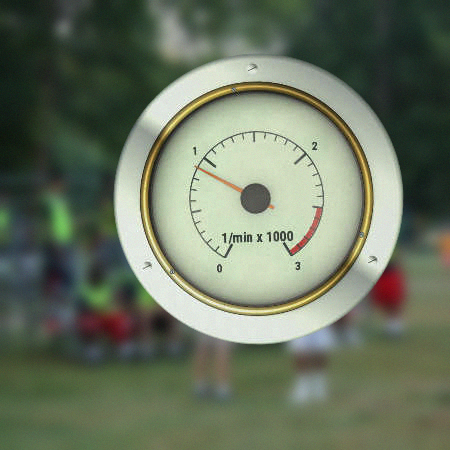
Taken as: 900 rpm
